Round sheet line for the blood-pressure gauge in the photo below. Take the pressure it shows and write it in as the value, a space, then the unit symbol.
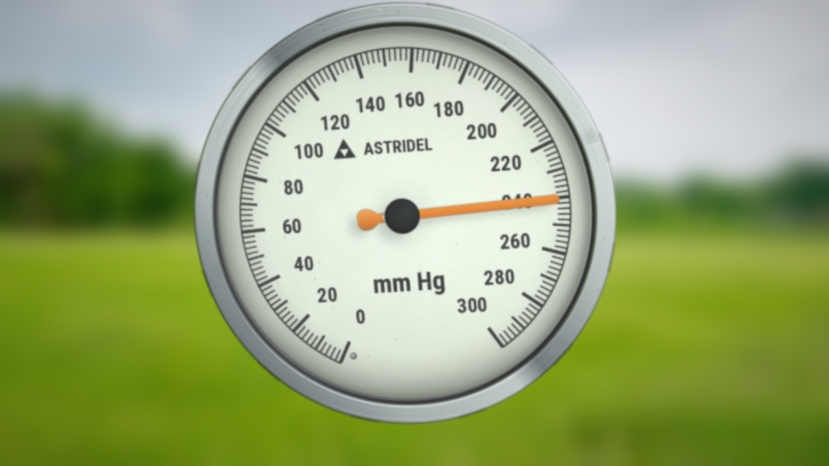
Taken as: 240 mmHg
